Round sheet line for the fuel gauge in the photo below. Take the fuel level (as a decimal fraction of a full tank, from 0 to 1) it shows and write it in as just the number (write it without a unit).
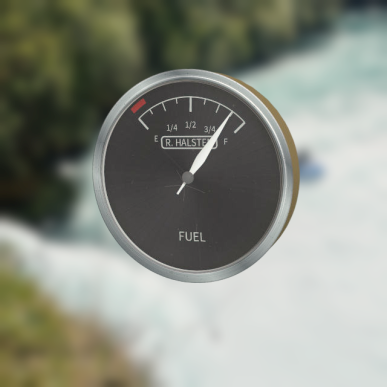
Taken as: 0.875
